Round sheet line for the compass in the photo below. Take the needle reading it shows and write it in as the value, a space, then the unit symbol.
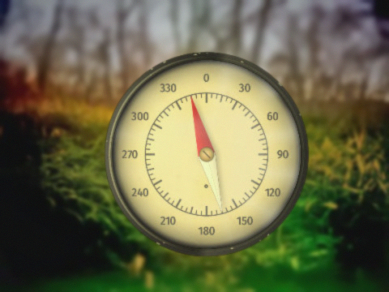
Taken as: 345 °
